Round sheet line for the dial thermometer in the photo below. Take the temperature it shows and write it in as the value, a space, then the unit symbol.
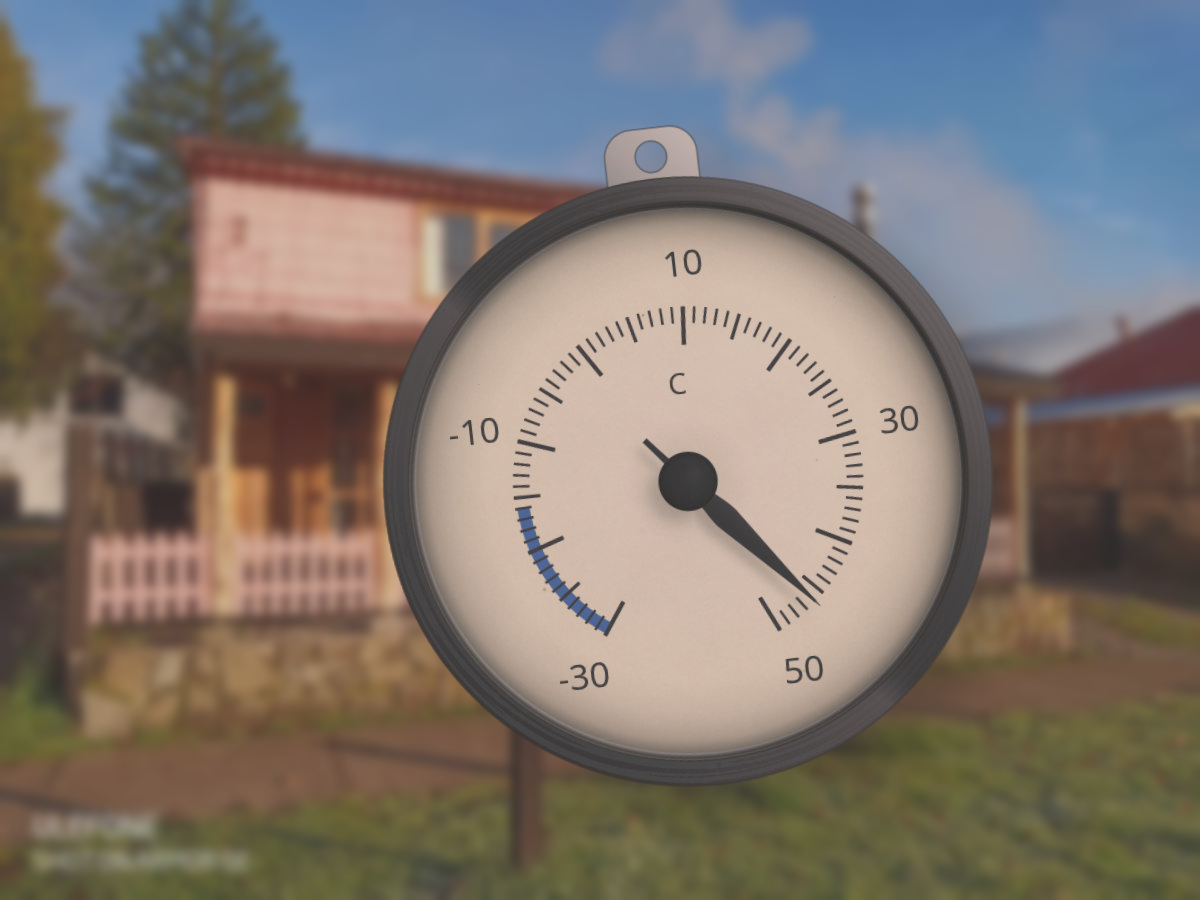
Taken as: 46 °C
